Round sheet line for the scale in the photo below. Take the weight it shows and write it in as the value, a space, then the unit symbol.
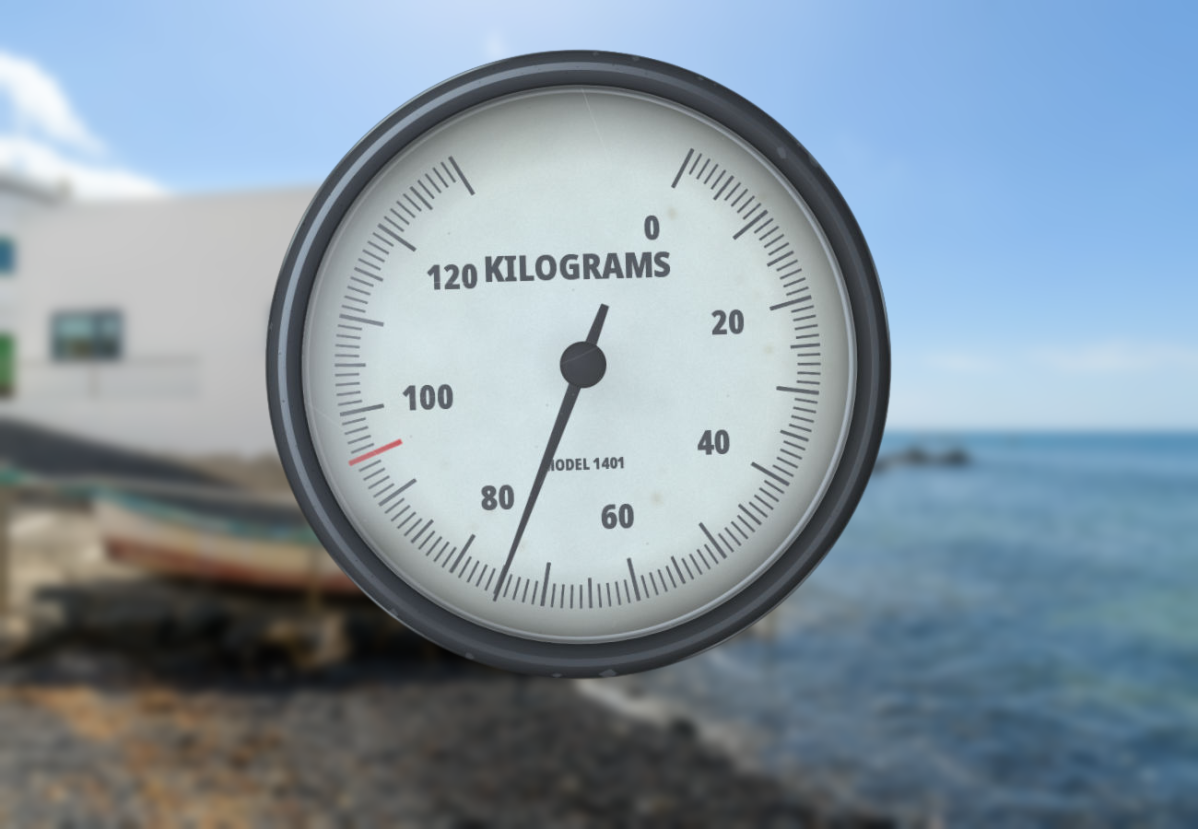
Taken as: 75 kg
